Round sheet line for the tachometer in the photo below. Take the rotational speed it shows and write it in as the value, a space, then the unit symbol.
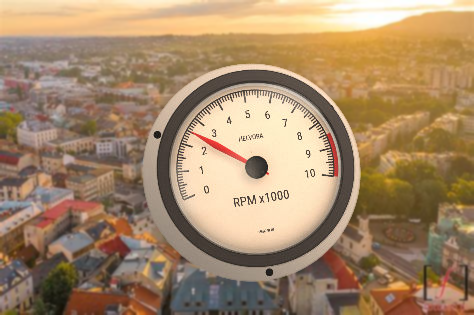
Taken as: 2500 rpm
